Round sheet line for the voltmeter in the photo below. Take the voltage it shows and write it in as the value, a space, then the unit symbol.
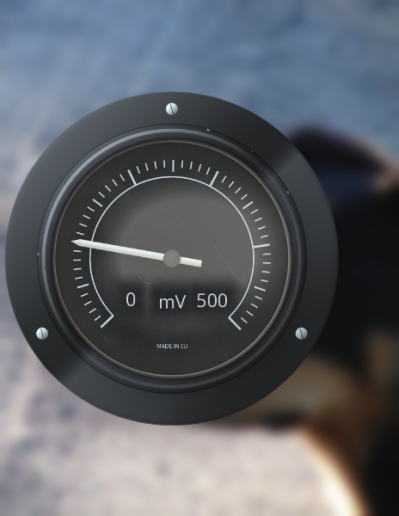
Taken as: 100 mV
